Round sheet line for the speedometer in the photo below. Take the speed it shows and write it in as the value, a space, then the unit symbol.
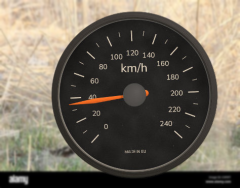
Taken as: 35 km/h
